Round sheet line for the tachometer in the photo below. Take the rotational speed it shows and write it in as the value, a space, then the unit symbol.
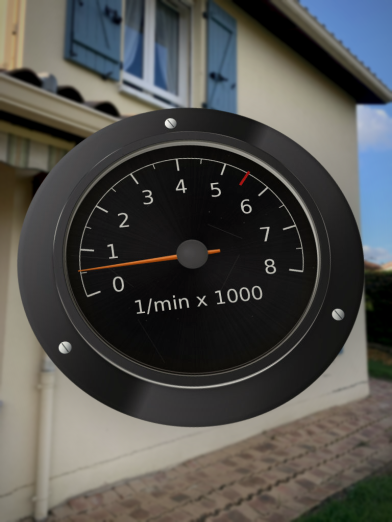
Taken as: 500 rpm
